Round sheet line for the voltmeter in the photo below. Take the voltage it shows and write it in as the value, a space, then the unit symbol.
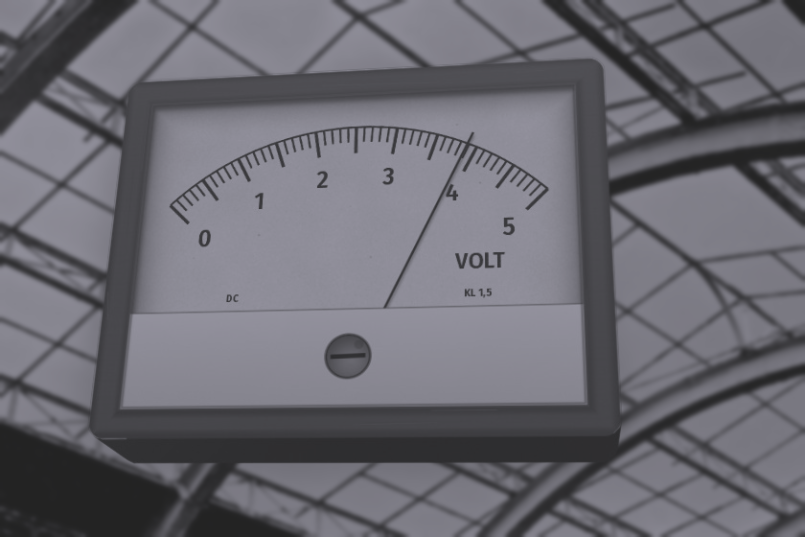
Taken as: 3.9 V
